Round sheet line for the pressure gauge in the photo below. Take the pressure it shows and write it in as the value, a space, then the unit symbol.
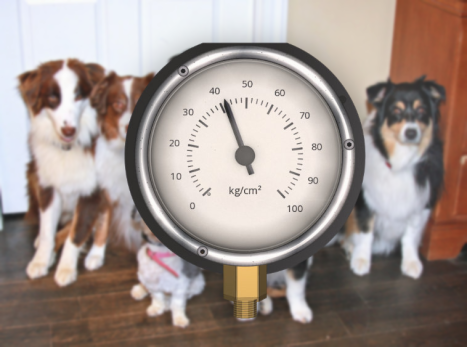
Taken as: 42 kg/cm²
